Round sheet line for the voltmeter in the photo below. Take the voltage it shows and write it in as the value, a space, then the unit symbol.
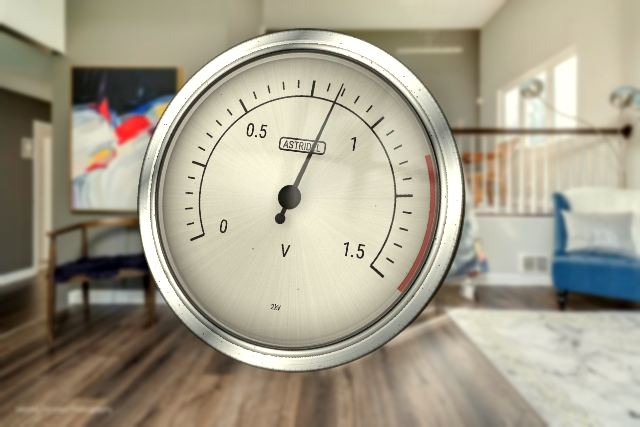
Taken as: 0.85 V
